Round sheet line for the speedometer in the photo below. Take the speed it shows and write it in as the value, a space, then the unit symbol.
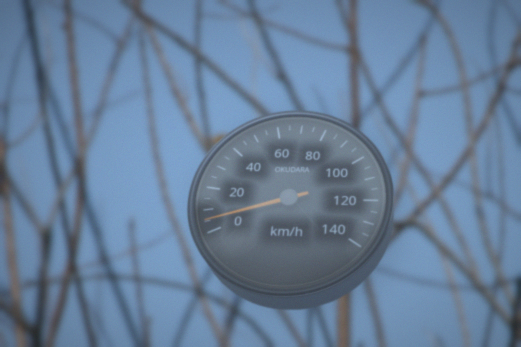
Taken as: 5 km/h
